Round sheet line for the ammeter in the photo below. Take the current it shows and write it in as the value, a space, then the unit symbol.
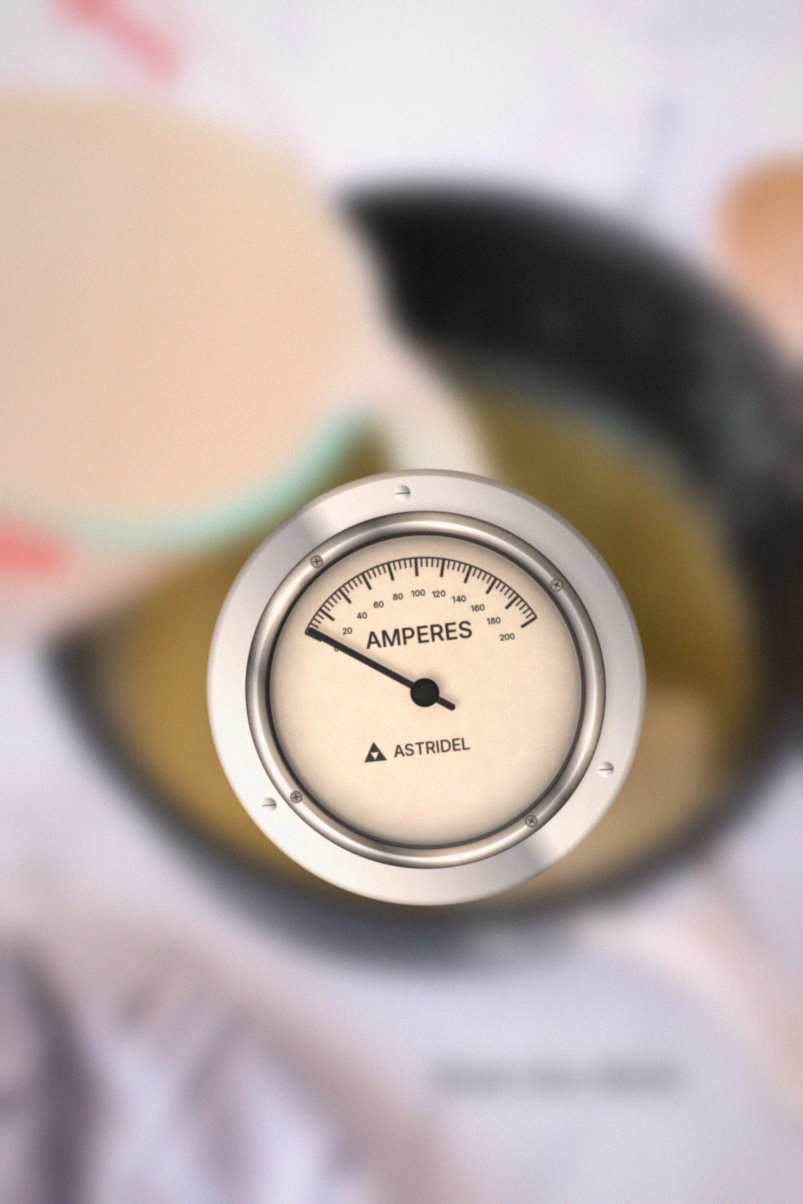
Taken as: 4 A
